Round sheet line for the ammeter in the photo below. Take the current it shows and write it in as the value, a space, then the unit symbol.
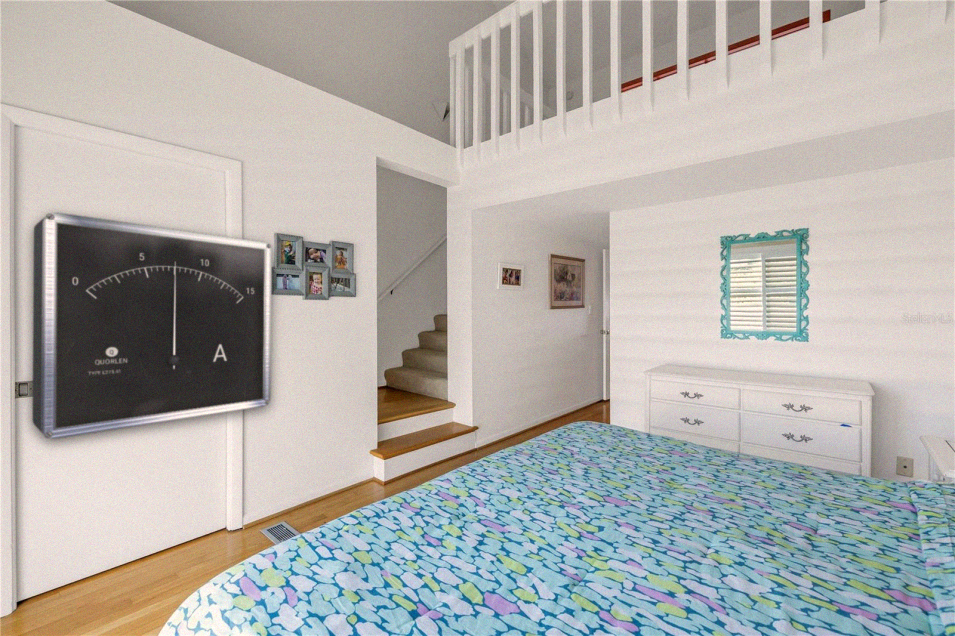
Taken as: 7.5 A
